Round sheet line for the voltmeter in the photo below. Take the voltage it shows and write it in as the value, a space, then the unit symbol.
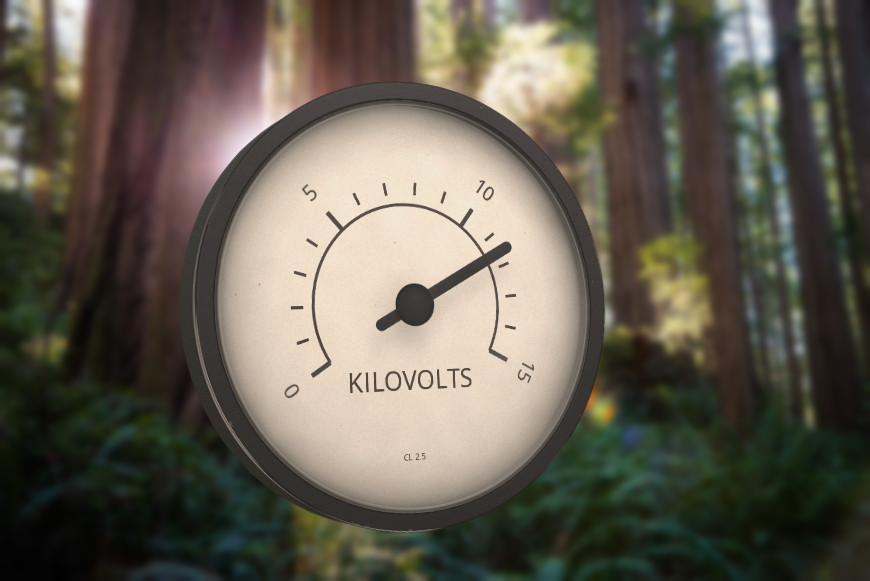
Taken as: 11.5 kV
